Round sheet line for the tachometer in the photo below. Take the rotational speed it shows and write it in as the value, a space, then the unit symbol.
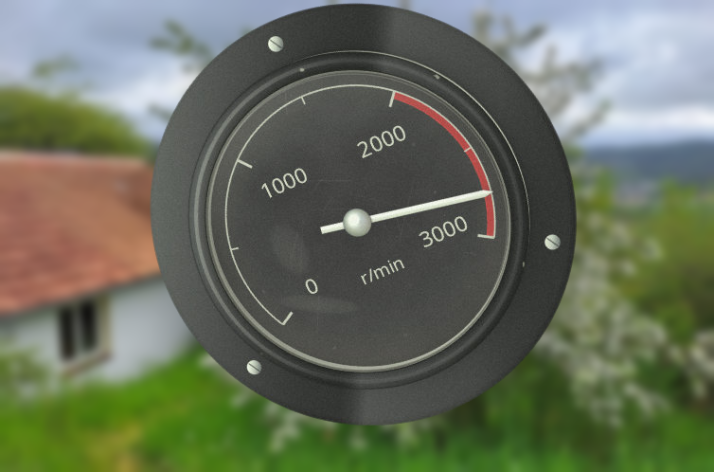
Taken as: 2750 rpm
